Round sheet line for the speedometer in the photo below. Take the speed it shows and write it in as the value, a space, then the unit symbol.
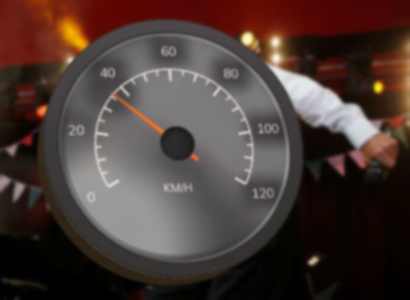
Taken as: 35 km/h
